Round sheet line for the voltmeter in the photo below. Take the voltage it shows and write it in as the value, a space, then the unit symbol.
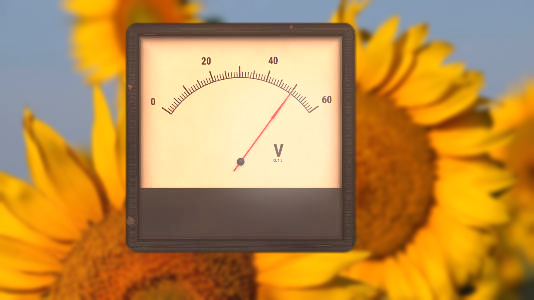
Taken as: 50 V
